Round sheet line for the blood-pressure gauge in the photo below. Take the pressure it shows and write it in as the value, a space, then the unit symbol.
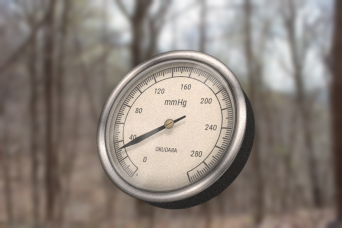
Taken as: 30 mmHg
